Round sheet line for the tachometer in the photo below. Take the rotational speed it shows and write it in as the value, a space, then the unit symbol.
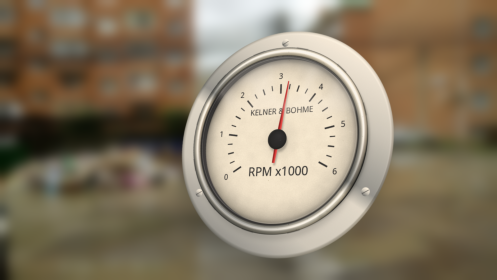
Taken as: 3250 rpm
